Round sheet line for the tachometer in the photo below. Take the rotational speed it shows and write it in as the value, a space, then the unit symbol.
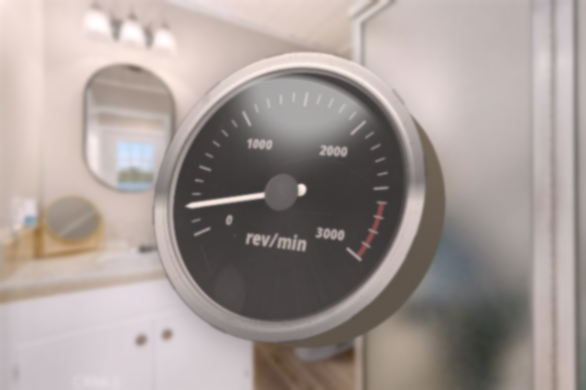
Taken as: 200 rpm
